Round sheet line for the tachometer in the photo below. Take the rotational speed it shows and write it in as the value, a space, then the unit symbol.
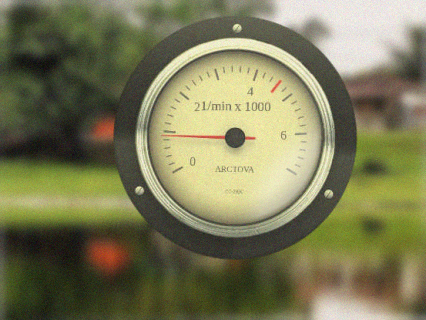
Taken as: 900 rpm
